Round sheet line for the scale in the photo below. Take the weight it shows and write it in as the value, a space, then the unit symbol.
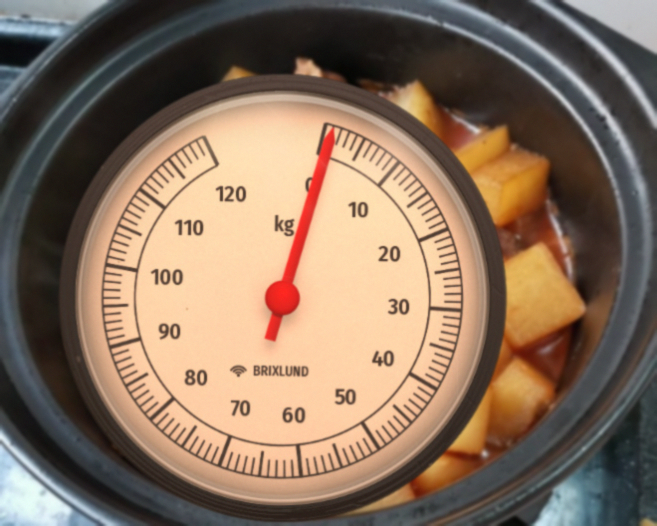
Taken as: 1 kg
